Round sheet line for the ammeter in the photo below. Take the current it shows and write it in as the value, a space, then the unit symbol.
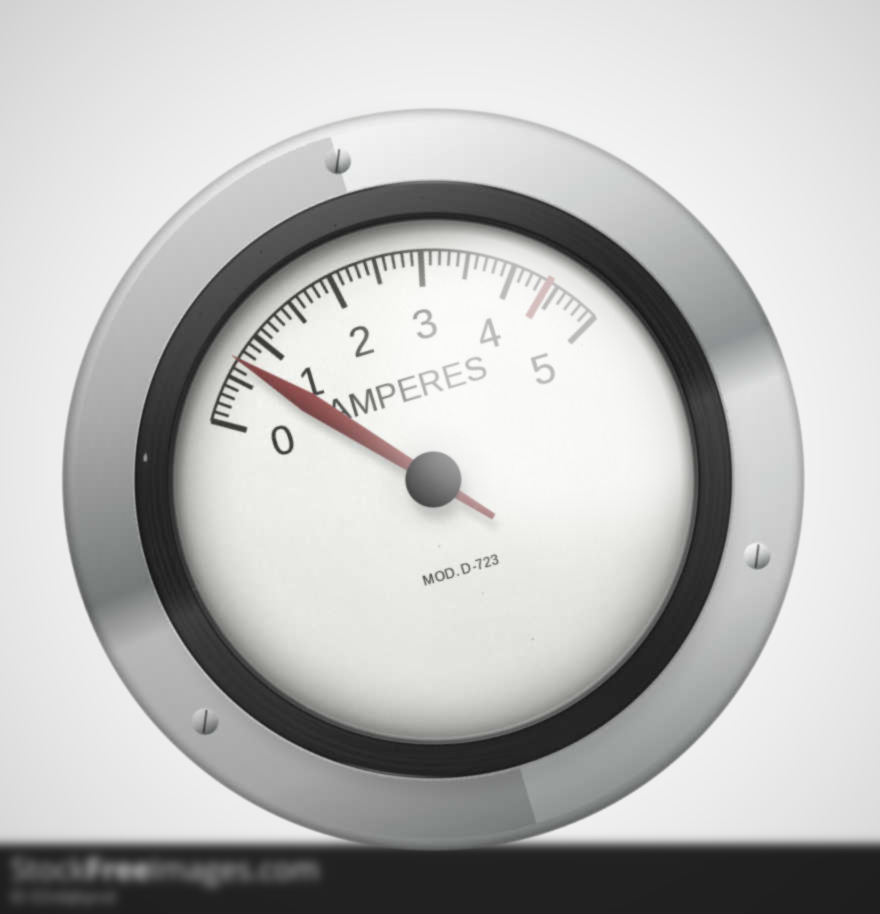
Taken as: 0.7 A
